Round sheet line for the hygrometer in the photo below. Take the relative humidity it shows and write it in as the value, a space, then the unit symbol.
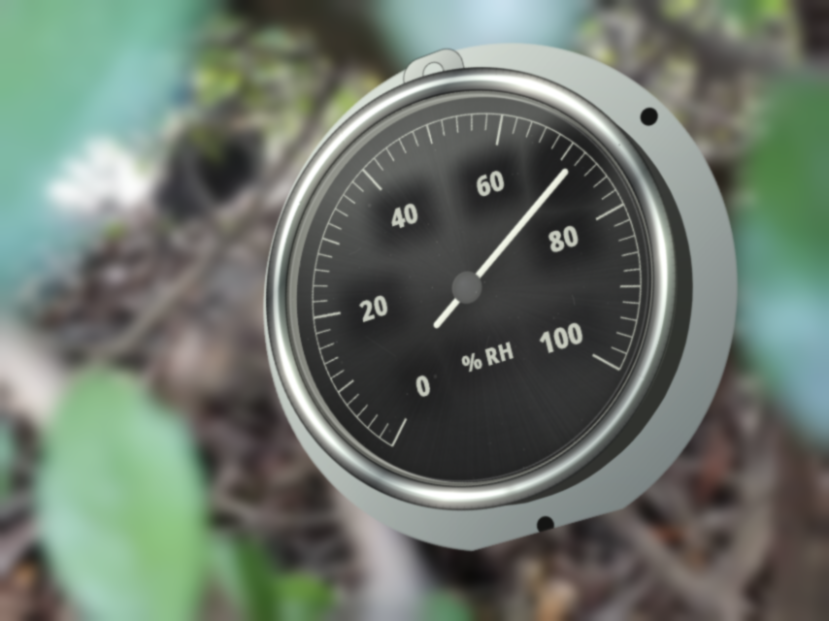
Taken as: 72 %
